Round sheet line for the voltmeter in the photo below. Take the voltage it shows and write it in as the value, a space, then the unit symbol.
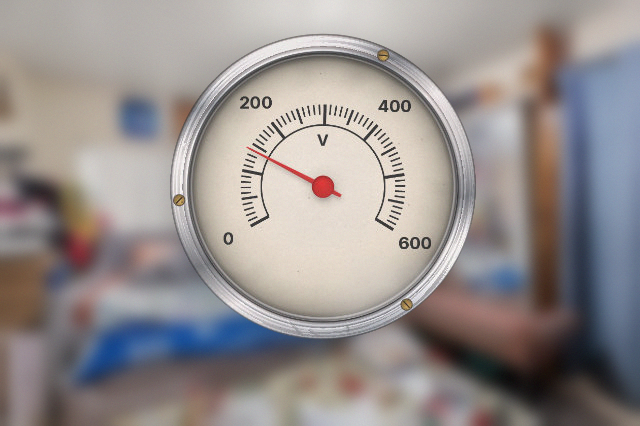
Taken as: 140 V
